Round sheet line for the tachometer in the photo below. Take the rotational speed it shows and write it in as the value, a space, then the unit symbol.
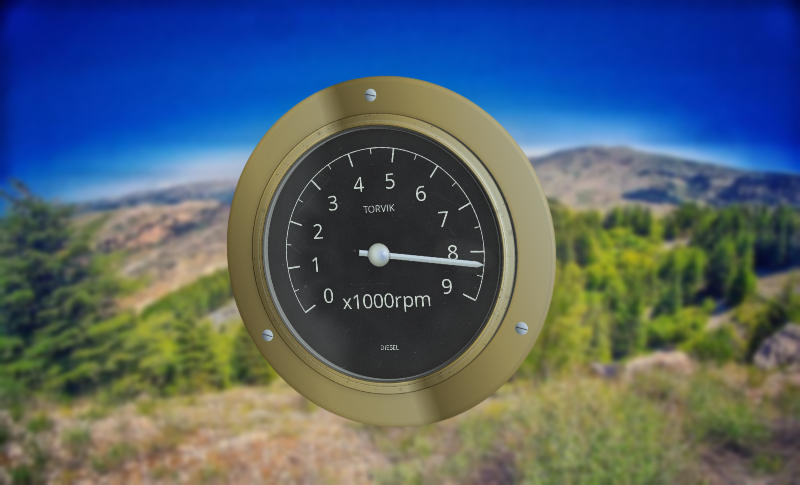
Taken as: 8250 rpm
